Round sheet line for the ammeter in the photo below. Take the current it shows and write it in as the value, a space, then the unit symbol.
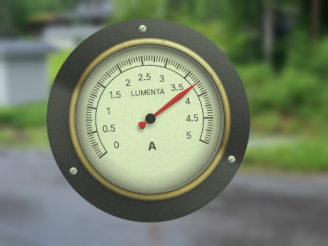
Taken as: 3.75 A
